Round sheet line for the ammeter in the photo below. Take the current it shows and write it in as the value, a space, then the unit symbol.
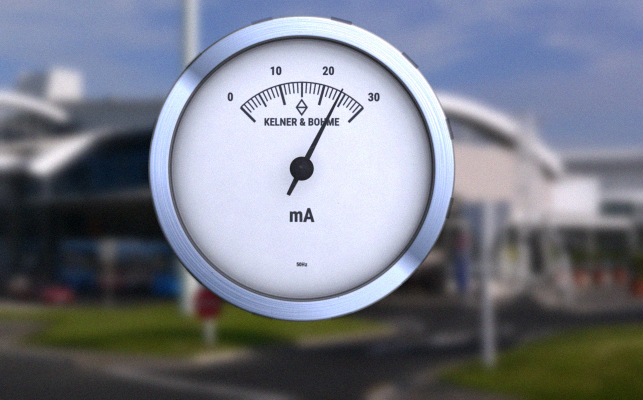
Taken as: 24 mA
